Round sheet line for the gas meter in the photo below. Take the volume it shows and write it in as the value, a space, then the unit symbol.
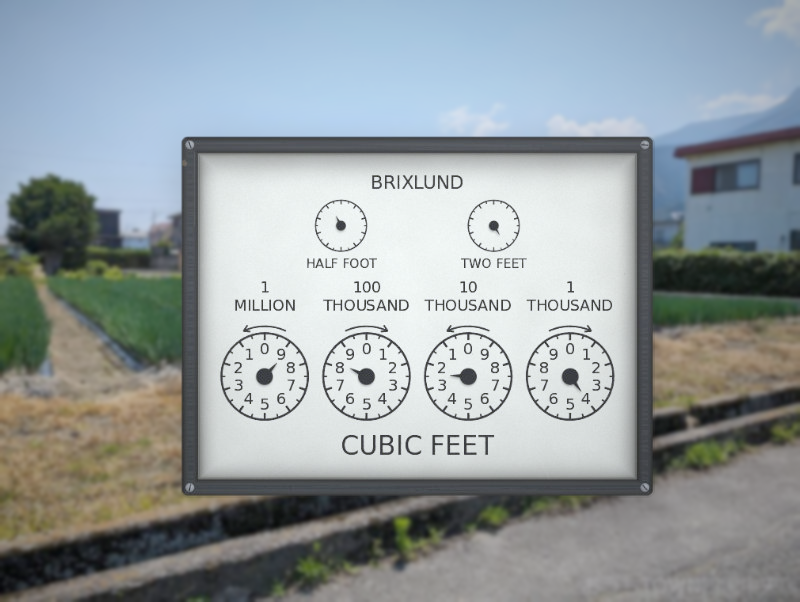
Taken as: 882400 ft³
